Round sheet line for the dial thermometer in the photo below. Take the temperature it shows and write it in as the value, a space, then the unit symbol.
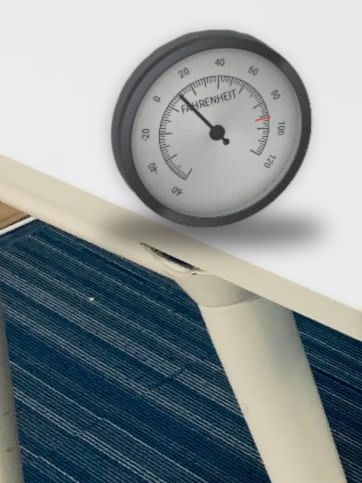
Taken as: 10 °F
